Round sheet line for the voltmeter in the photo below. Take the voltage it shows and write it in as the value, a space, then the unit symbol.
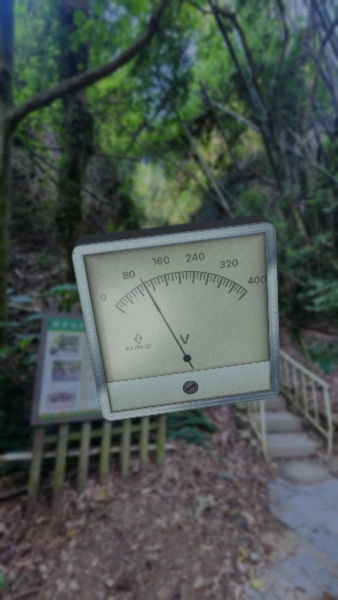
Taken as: 100 V
